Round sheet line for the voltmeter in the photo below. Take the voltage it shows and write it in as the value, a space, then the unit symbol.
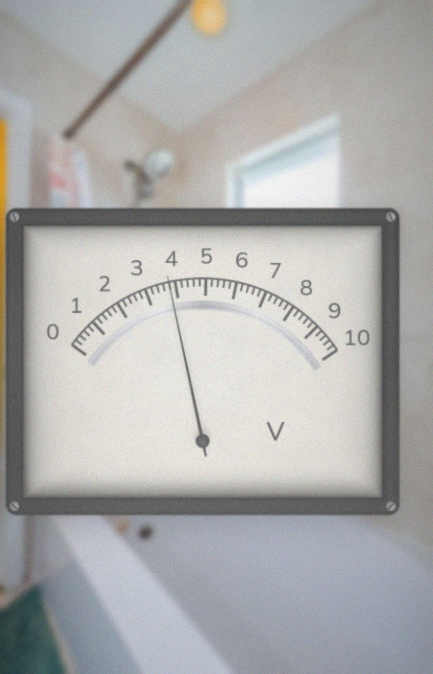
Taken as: 3.8 V
